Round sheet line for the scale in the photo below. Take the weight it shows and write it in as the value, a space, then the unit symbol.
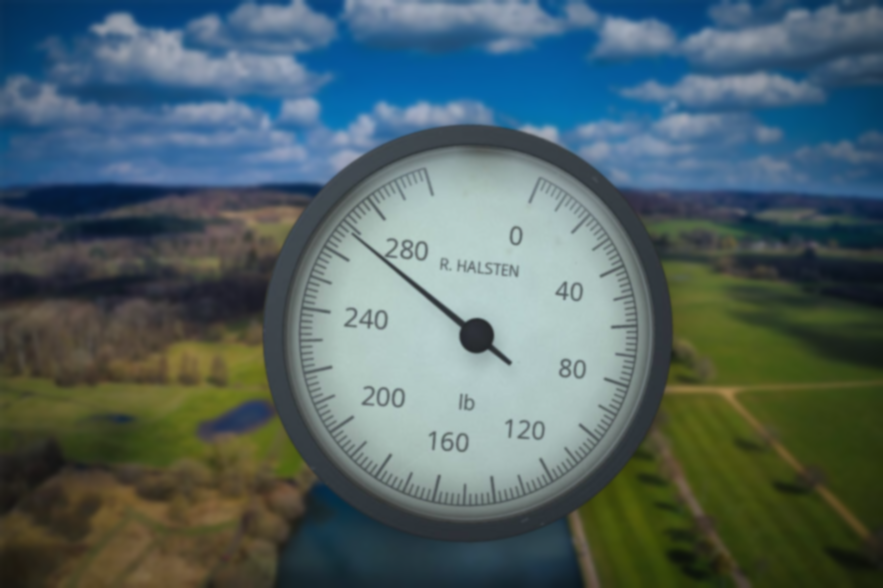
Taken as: 268 lb
